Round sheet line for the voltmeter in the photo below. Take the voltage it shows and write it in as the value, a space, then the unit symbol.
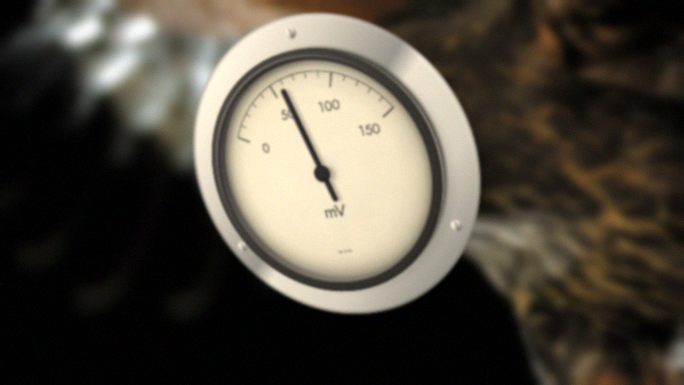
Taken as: 60 mV
